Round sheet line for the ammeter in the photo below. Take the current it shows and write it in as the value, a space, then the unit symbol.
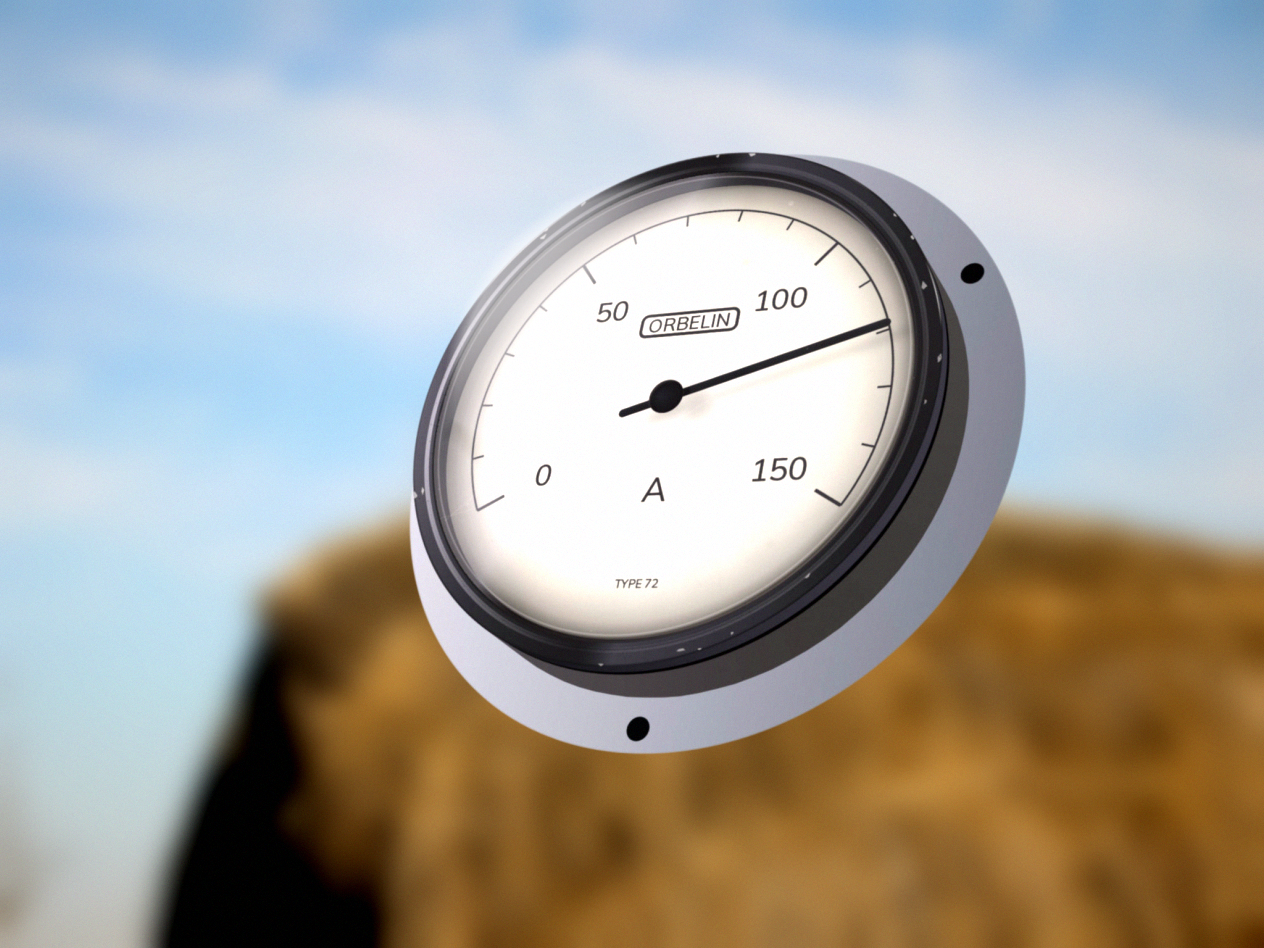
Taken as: 120 A
